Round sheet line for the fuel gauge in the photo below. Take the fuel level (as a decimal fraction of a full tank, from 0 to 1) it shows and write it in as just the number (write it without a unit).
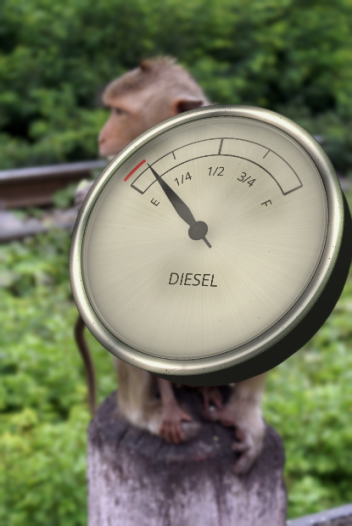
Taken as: 0.125
